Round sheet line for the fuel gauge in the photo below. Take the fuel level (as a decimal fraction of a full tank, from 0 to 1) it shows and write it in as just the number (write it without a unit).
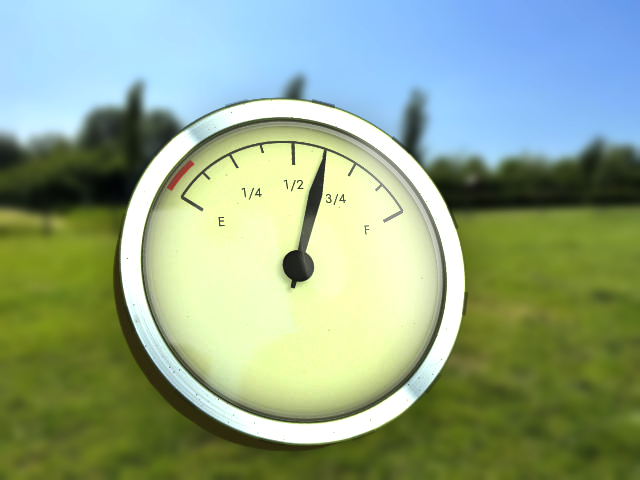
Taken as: 0.625
